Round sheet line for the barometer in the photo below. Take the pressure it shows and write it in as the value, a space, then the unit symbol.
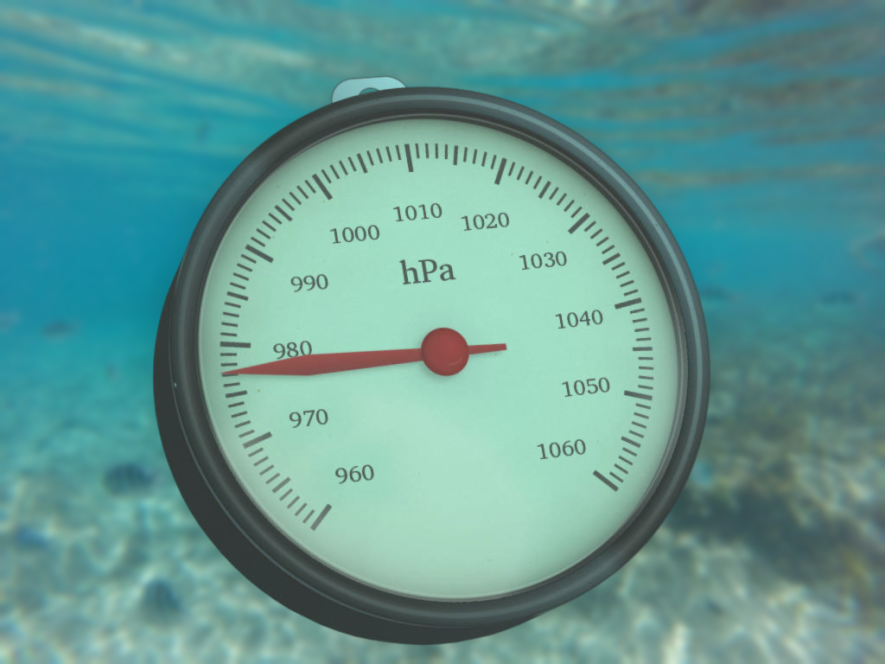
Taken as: 977 hPa
